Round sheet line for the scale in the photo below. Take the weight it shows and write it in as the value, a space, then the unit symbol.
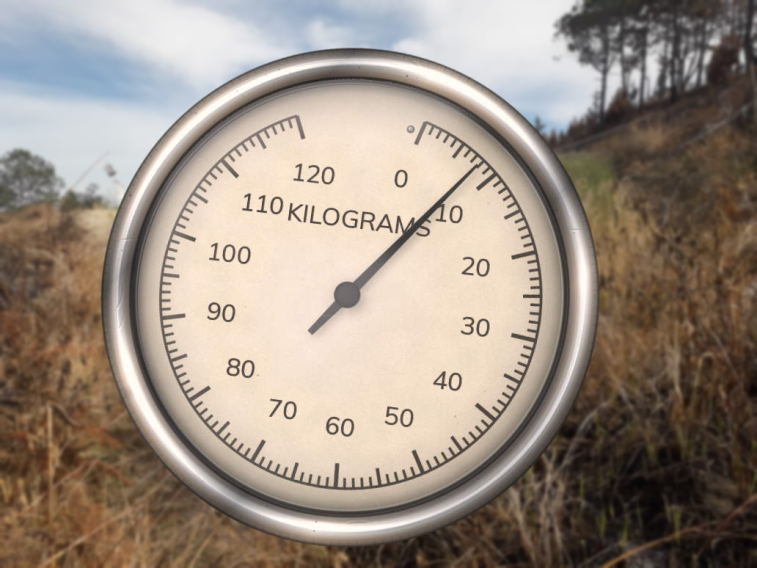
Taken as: 8 kg
